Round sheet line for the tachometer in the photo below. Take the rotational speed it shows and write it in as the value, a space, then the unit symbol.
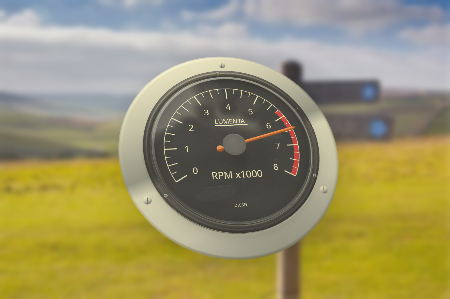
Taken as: 6500 rpm
